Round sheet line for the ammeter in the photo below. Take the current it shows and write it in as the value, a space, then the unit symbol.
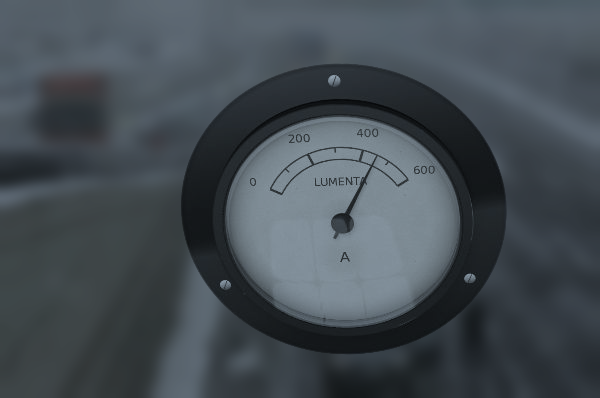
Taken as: 450 A
